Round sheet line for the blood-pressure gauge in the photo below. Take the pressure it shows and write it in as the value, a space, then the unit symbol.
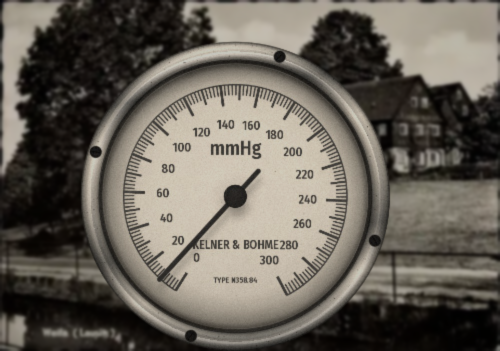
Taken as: 10 mmHg
